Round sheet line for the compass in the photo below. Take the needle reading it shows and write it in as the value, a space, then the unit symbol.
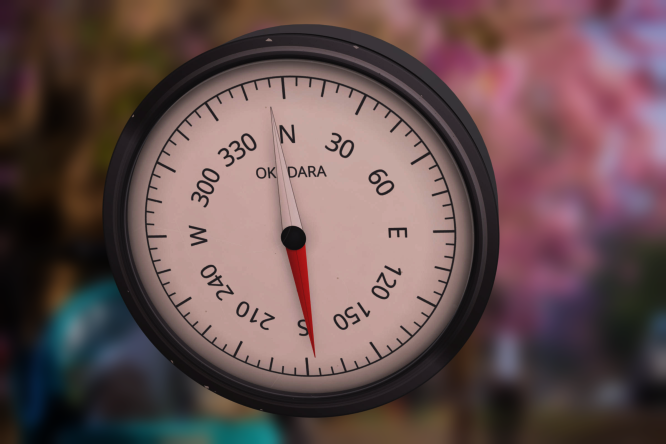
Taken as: 175 °
